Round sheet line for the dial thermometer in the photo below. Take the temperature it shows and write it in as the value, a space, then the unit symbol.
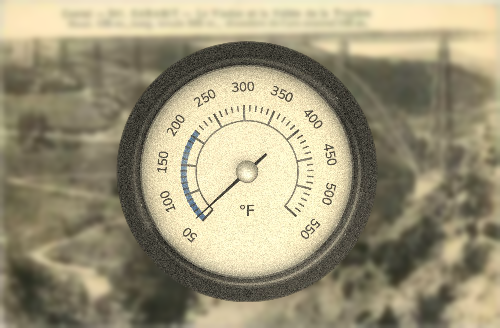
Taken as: 60 °F
